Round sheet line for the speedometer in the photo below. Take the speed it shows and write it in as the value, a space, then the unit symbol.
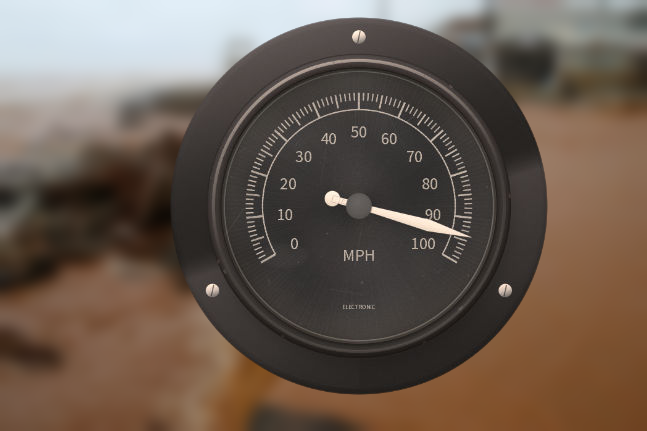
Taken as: 94 mph
